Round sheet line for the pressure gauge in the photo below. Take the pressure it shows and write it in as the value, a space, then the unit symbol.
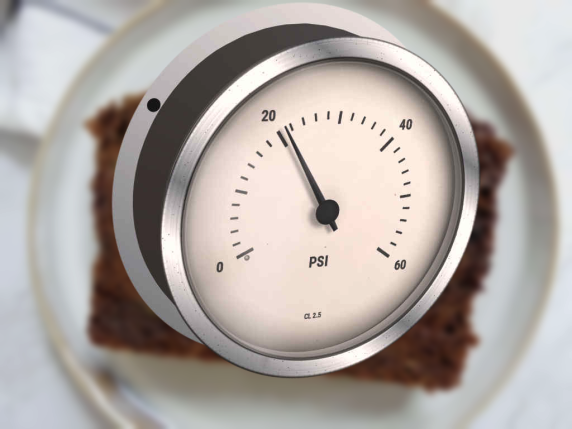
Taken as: 21 psi
